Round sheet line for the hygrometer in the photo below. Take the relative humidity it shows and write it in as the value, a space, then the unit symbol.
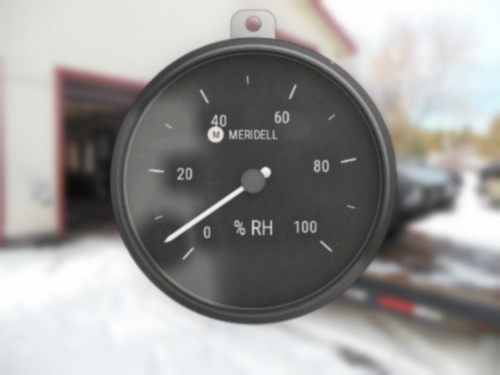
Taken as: 5 %
